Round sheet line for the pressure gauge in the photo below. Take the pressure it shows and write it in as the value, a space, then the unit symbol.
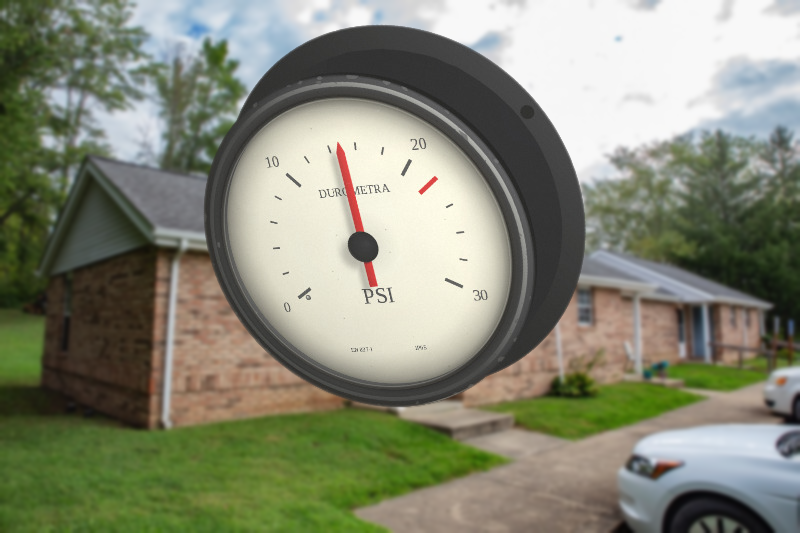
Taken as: 15 psi
